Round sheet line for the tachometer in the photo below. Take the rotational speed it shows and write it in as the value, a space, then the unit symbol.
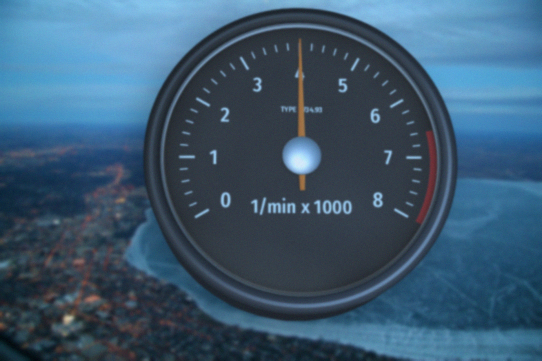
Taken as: 4000 rpm
